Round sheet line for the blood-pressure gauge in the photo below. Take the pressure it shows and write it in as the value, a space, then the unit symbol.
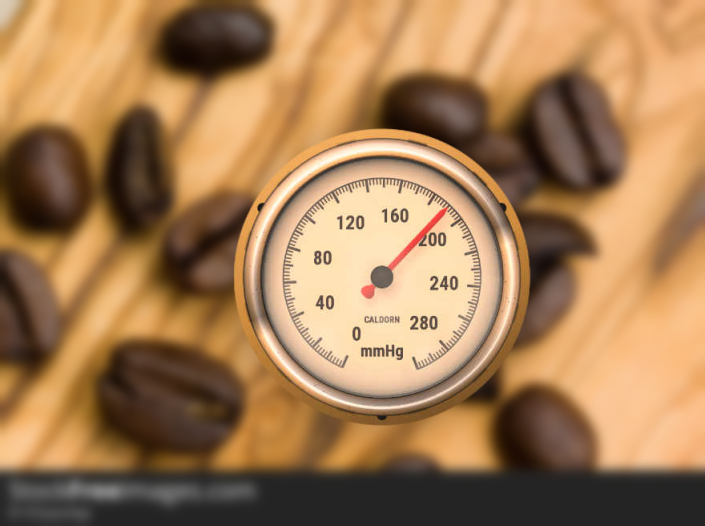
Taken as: 190 mmHg
